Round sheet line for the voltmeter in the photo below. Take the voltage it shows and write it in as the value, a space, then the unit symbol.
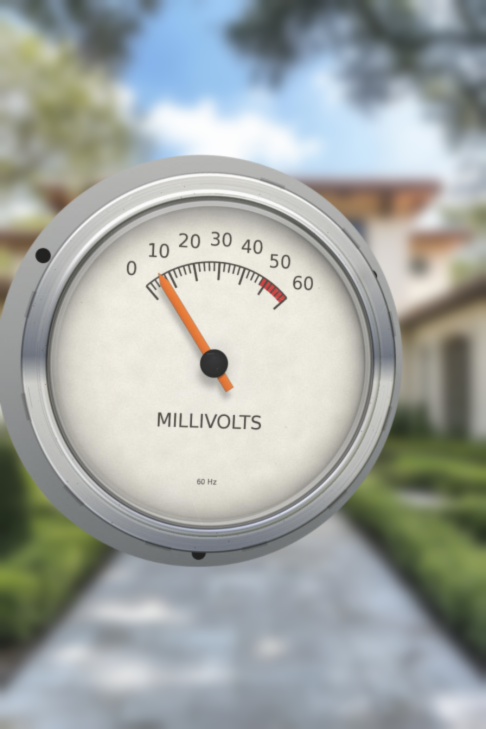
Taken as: 6 mV
